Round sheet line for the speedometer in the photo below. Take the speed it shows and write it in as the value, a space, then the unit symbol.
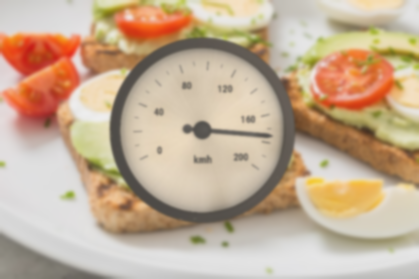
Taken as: 175 km/h
